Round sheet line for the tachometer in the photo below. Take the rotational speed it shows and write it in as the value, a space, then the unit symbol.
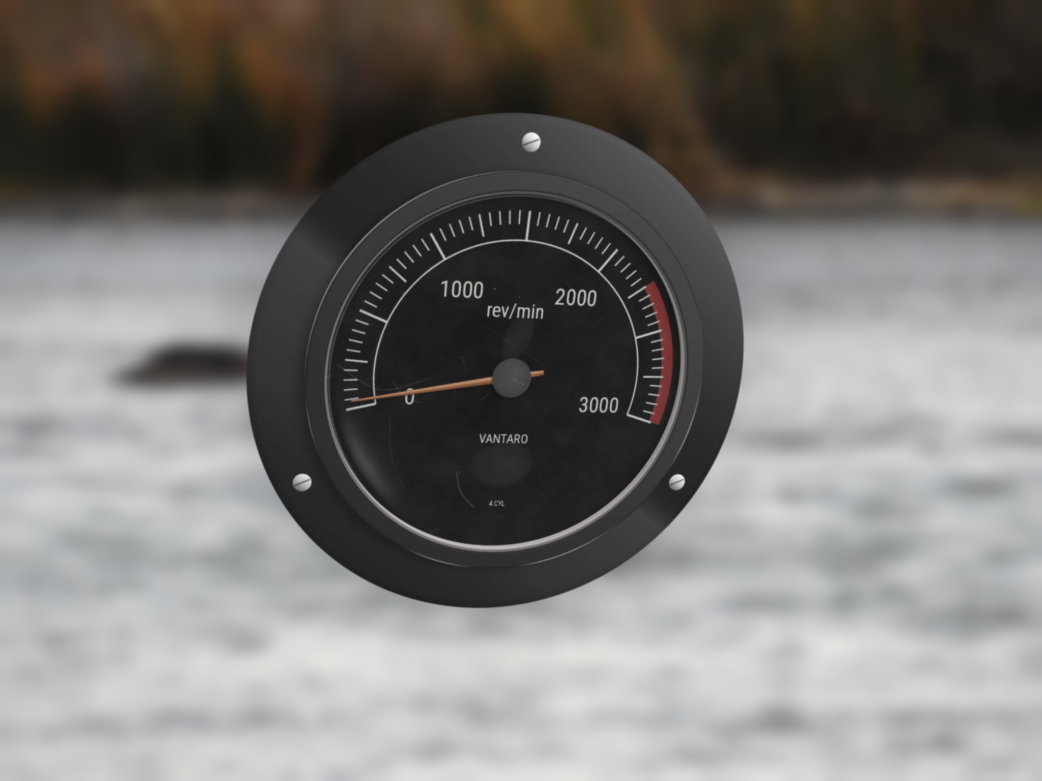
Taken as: 50 rpm
